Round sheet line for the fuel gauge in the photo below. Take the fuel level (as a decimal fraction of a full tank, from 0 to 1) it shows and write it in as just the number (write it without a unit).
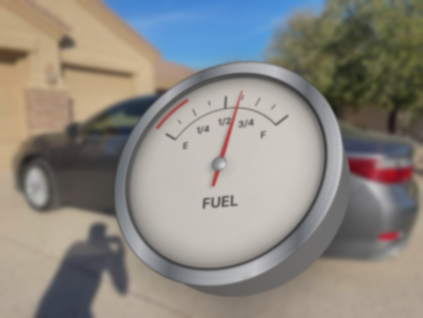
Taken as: 0.625
